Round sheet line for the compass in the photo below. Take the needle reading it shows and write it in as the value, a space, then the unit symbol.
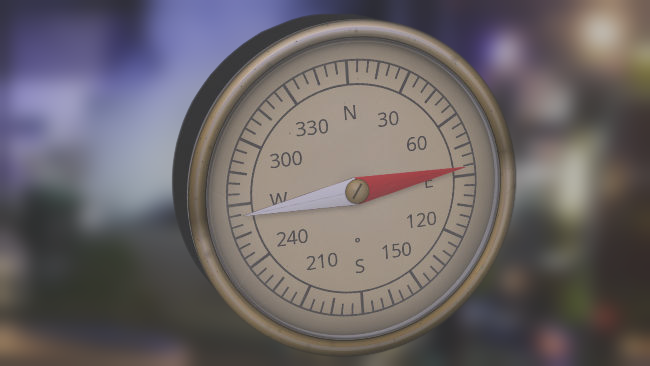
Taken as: 85 °
